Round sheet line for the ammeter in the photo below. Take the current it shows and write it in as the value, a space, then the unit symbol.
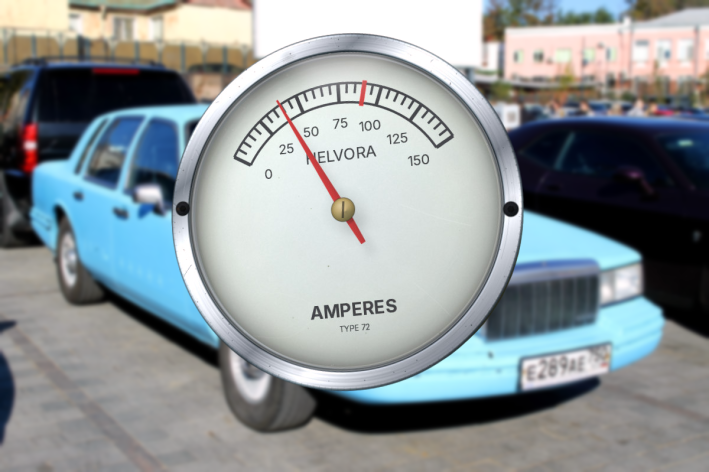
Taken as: 40 A
